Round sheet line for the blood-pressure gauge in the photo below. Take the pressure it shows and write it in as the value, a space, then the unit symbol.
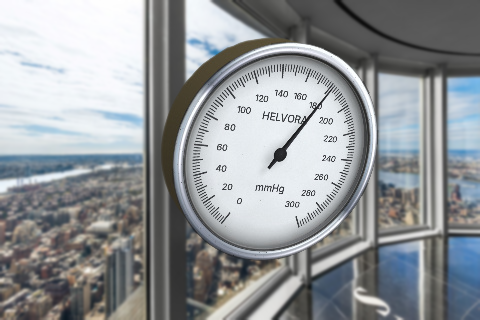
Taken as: 180 mmHg
